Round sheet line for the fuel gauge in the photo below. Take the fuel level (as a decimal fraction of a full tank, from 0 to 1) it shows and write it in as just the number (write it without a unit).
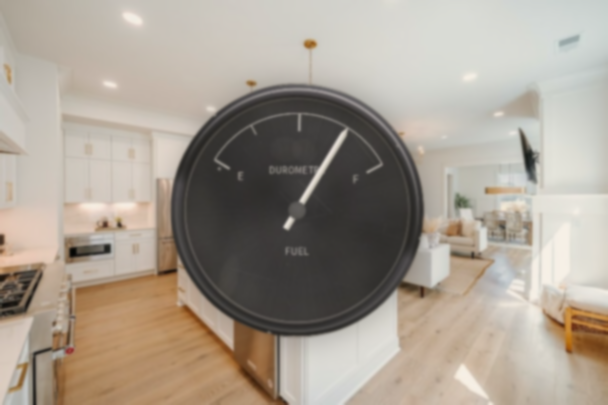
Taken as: 0.75
